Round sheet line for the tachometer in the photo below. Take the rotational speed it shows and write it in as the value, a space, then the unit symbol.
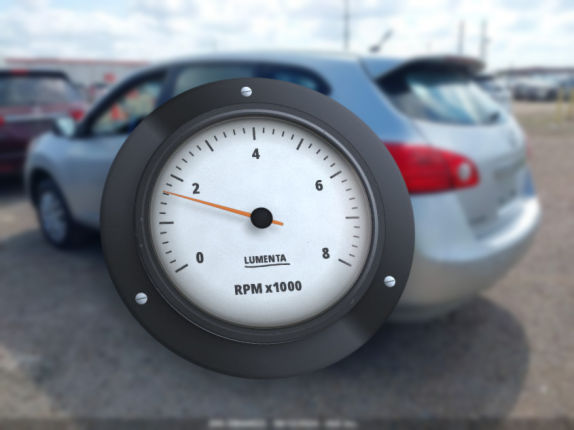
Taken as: 1600 rpm
